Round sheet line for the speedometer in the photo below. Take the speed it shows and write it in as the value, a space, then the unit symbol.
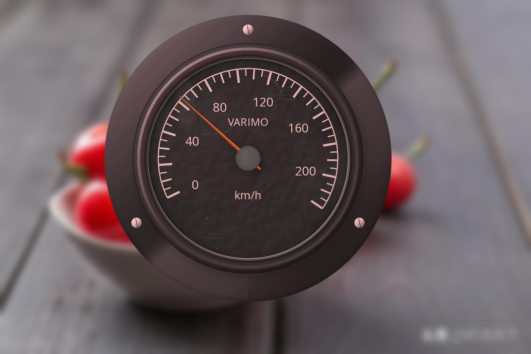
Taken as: 62.5 km/h
